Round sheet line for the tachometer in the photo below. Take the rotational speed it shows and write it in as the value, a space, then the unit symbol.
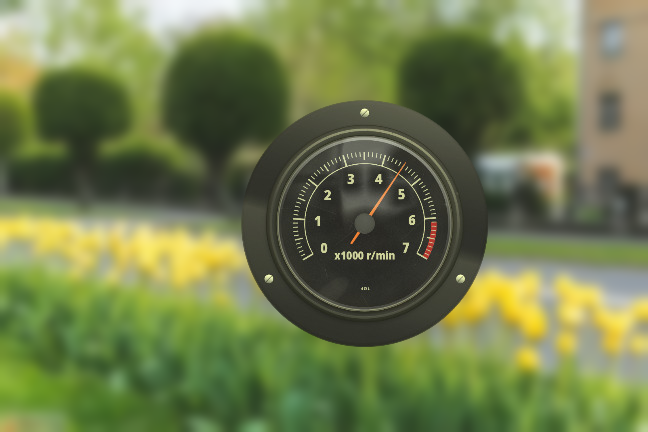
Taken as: 4500 rpm
